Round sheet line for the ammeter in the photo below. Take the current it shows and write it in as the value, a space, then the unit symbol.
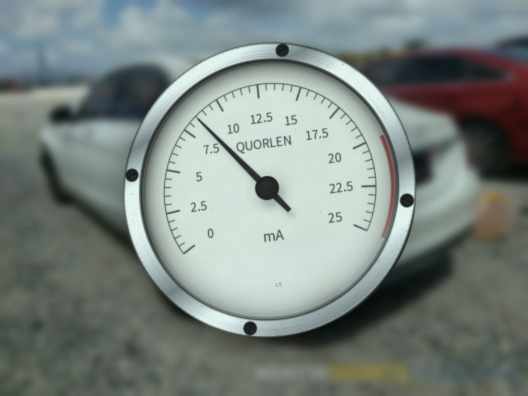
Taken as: 8.5 mA
